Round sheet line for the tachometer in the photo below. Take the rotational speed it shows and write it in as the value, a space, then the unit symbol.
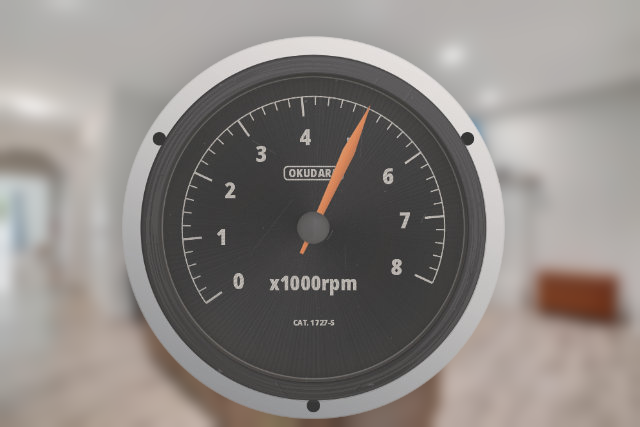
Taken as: 5000 rpm
